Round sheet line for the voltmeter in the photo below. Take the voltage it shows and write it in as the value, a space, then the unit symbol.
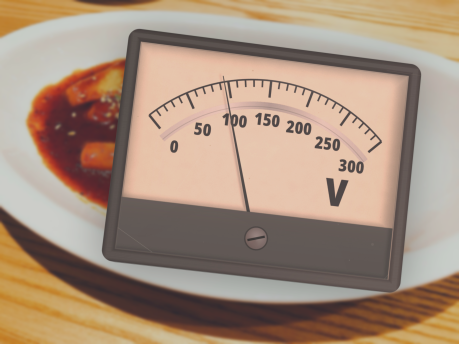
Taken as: 95 V
